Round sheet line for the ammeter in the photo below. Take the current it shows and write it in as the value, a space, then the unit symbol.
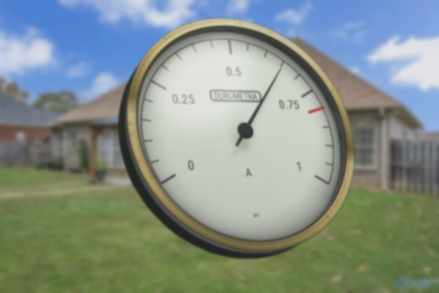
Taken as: 0.65 A
